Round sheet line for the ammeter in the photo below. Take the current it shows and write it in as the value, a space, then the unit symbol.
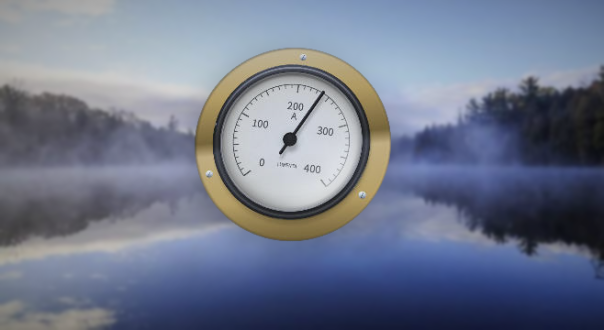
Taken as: 240 A
